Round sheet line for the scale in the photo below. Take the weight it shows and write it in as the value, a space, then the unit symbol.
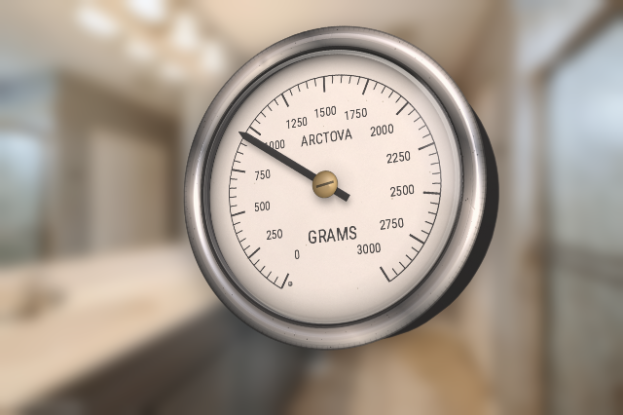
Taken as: 950 g
